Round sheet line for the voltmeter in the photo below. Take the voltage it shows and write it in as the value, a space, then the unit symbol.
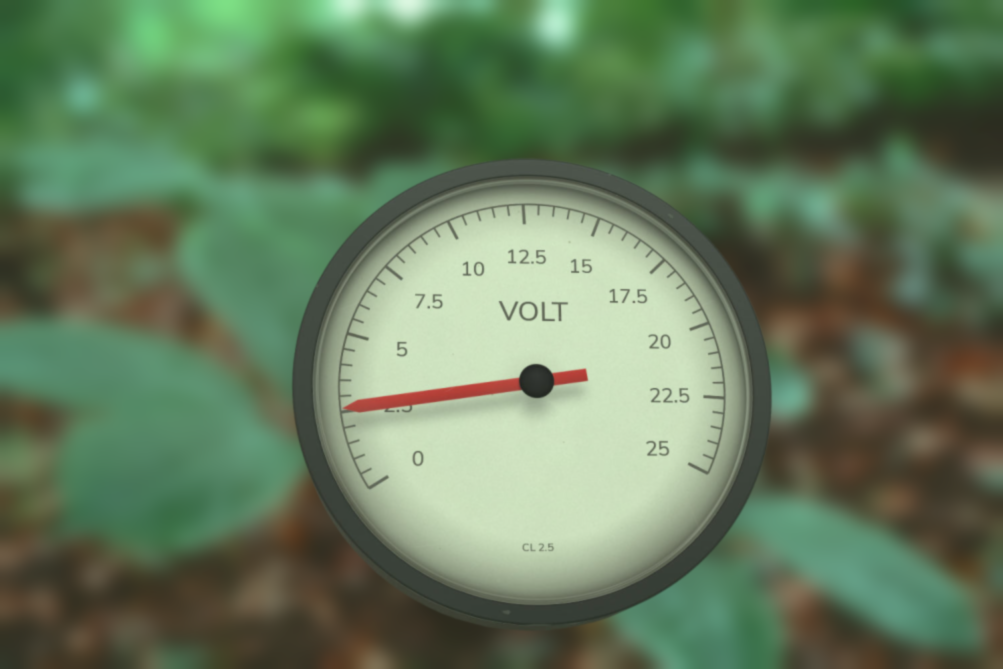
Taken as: 2.5 V
